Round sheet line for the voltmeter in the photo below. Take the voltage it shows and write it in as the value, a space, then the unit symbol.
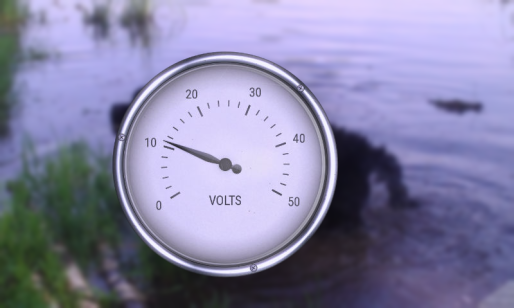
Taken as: 11 V
